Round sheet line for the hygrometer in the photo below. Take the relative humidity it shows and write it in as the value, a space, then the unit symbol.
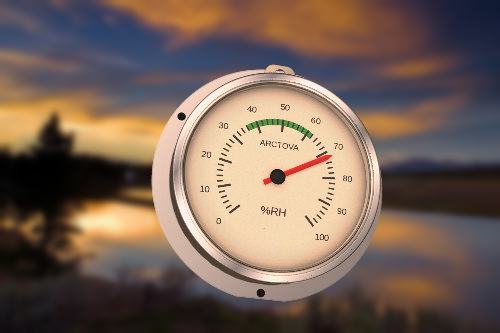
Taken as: 72 %
